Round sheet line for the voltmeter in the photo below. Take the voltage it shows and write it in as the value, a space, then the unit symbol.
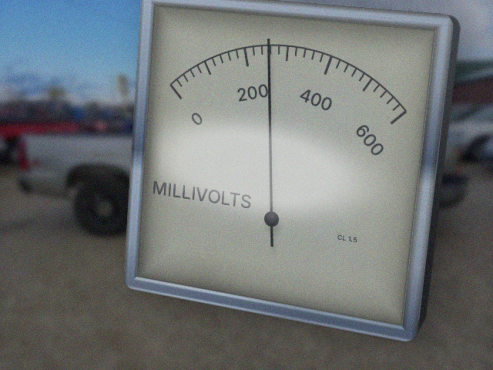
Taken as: 260 mV
